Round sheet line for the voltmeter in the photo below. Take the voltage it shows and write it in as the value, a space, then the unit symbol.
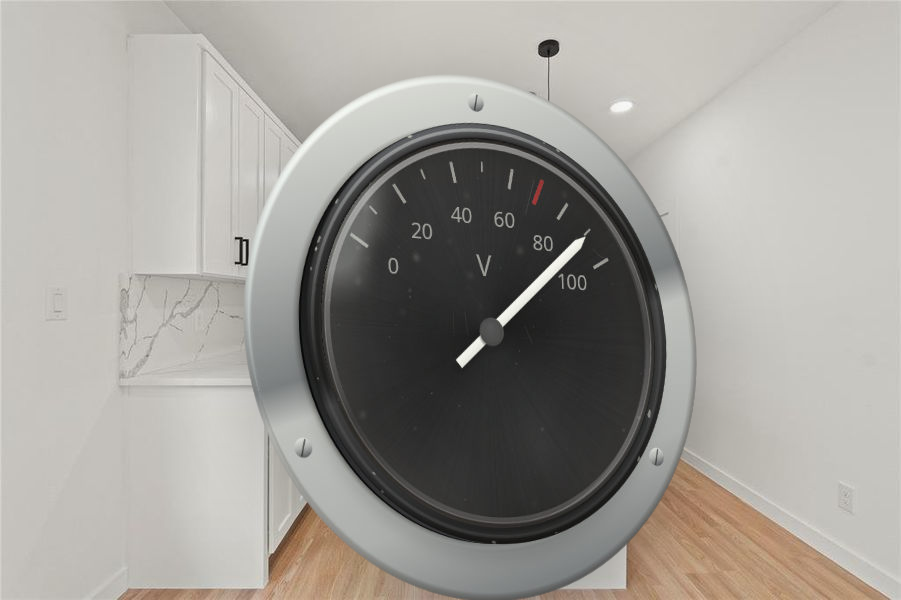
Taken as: 90 V
